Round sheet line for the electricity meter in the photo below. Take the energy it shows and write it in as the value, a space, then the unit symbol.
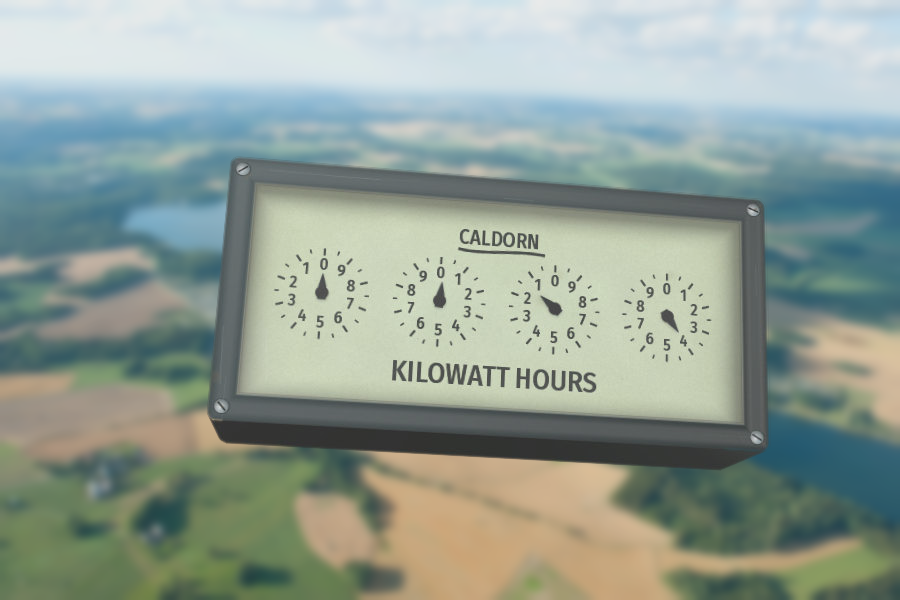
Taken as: 14 kWh
